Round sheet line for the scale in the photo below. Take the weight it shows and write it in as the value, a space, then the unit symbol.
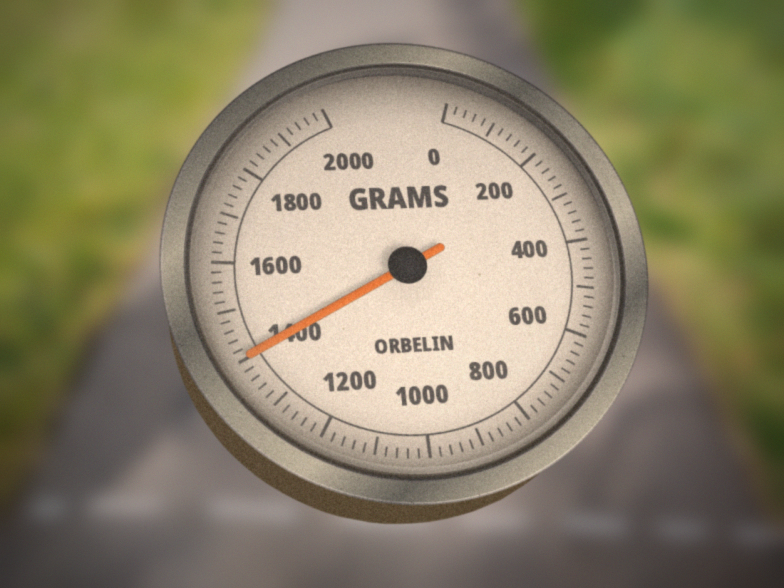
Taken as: 1400 g
